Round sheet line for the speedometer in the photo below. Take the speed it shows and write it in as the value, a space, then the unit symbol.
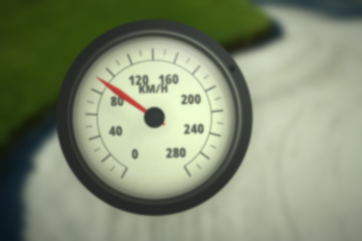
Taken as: 90 km/h
